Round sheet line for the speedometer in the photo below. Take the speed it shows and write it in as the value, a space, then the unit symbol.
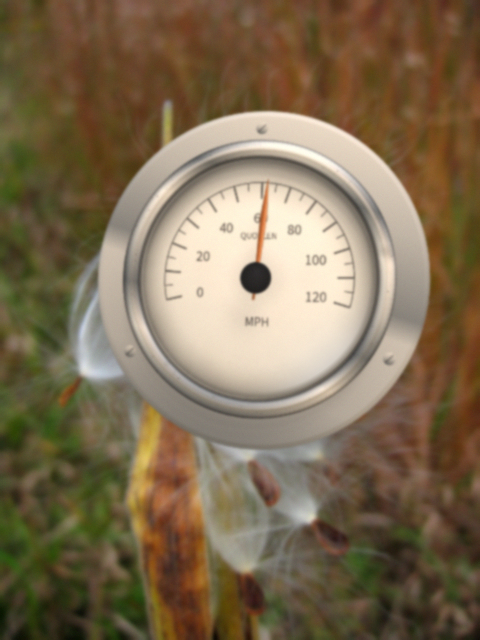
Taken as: 62.5 mph
